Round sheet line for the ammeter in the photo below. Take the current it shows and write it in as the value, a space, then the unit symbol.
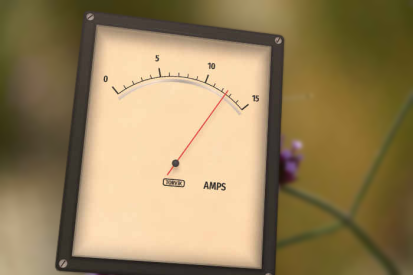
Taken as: 12.5 A
